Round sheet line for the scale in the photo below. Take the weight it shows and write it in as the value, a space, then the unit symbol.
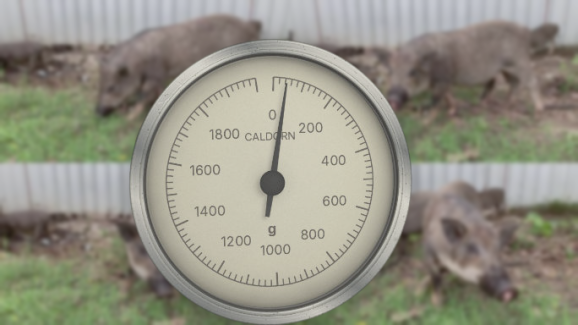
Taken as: 40 g
